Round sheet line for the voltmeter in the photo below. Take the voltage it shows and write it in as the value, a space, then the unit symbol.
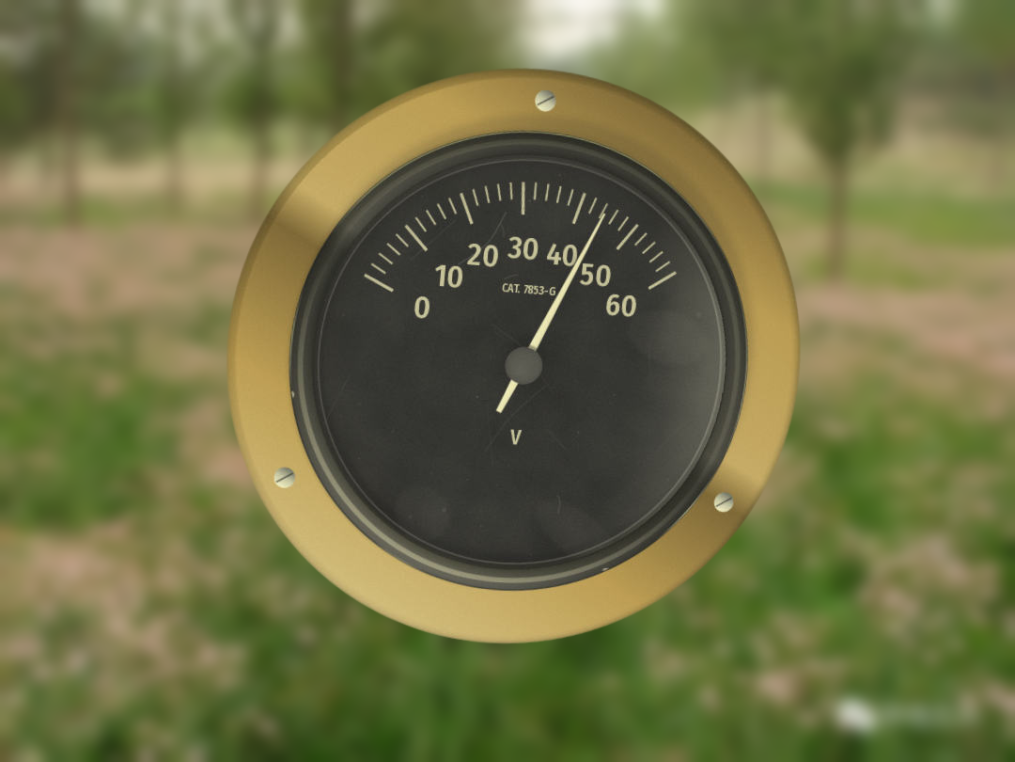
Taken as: 44 V
